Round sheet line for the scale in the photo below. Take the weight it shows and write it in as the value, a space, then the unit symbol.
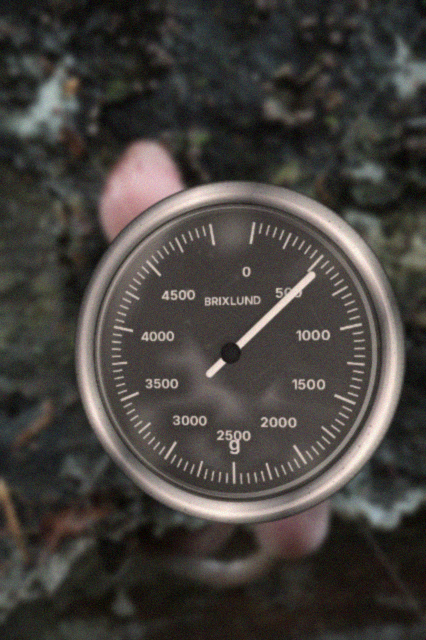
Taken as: 550 g
